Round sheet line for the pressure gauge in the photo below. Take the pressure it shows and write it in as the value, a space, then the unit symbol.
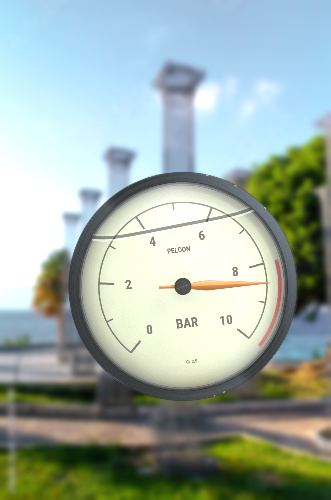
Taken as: 8.5 bar
